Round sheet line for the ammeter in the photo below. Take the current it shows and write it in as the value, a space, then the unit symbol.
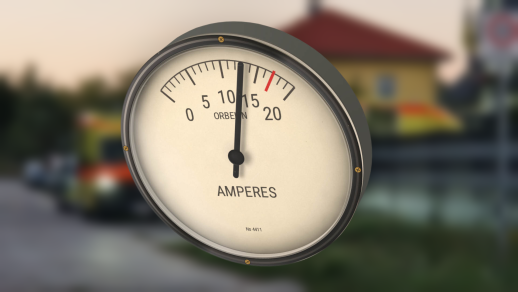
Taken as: 13 A
